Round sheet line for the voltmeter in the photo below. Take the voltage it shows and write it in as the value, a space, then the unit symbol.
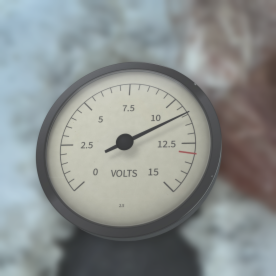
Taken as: 11 V
